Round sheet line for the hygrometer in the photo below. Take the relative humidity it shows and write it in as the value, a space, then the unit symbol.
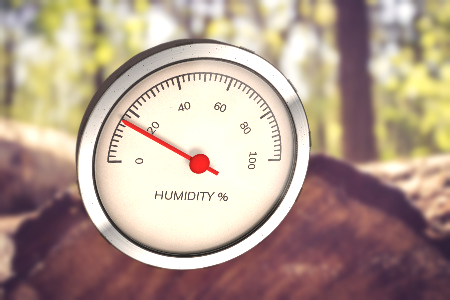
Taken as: 16 %
